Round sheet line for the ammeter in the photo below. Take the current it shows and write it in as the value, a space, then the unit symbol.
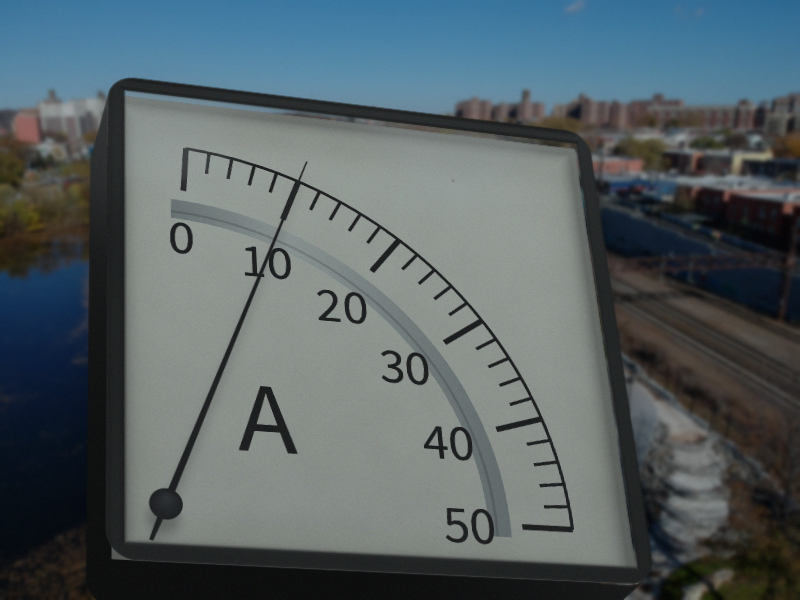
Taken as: 10 A
